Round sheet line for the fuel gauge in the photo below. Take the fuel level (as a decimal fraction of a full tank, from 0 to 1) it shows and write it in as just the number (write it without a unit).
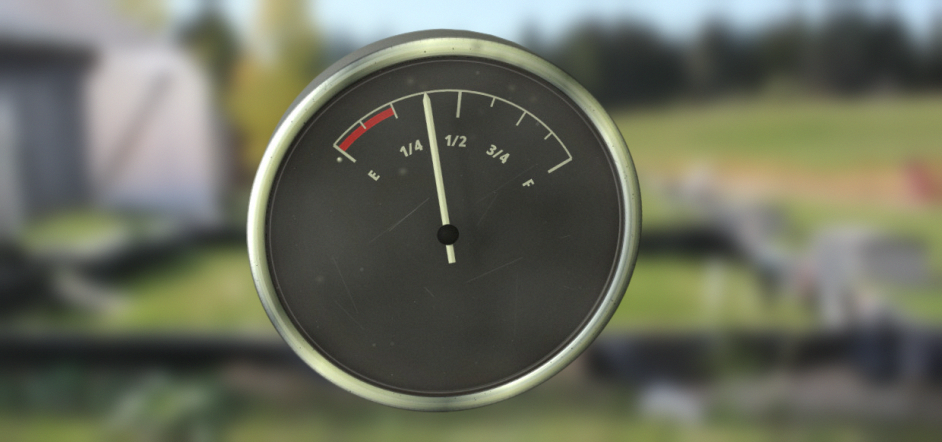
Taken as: 0.375
